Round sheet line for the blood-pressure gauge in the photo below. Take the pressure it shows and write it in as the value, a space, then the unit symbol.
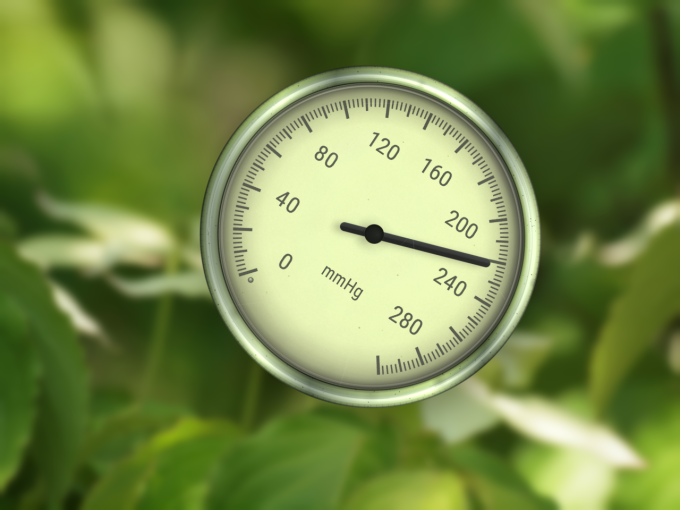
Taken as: 222 mmHg
